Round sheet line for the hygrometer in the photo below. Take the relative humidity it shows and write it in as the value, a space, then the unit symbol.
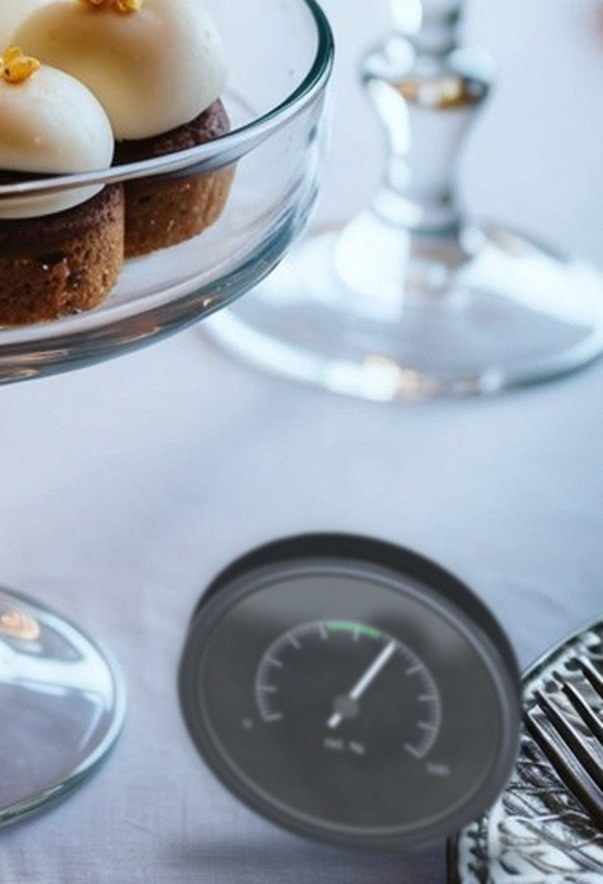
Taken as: 60 %
